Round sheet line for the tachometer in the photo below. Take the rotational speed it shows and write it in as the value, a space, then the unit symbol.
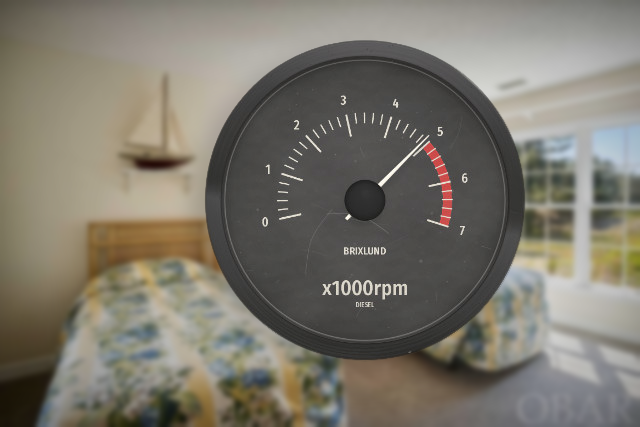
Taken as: 4900 rpm
